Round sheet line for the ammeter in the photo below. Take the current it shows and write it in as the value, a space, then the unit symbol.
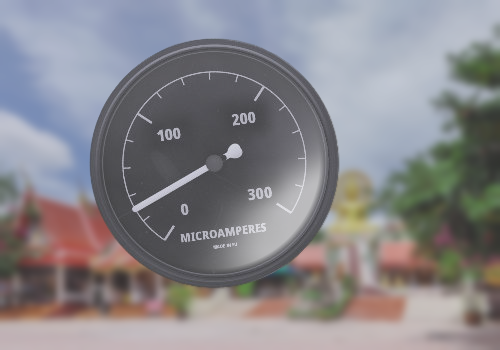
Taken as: 30 µA
